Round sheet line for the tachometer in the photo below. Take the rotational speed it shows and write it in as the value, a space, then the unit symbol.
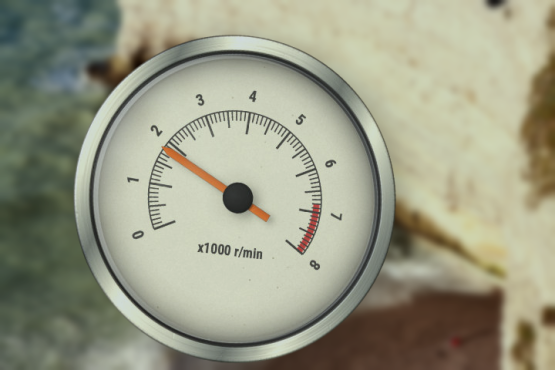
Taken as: 1800 rpm
